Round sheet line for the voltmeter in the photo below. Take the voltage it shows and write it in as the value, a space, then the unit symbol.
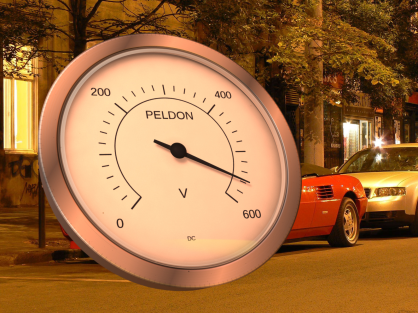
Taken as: 560 V
